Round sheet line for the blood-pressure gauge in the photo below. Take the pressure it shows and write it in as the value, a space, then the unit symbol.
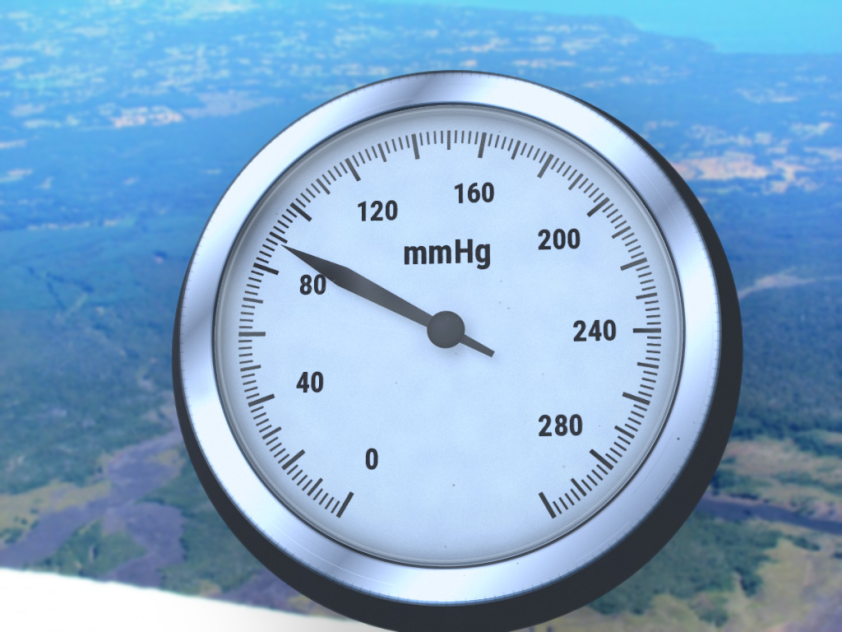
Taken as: 88 mmHg
